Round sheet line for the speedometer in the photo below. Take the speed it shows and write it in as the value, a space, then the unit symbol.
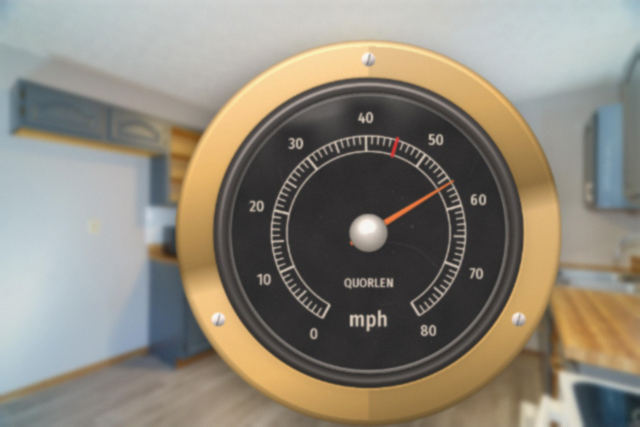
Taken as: 56 mph
